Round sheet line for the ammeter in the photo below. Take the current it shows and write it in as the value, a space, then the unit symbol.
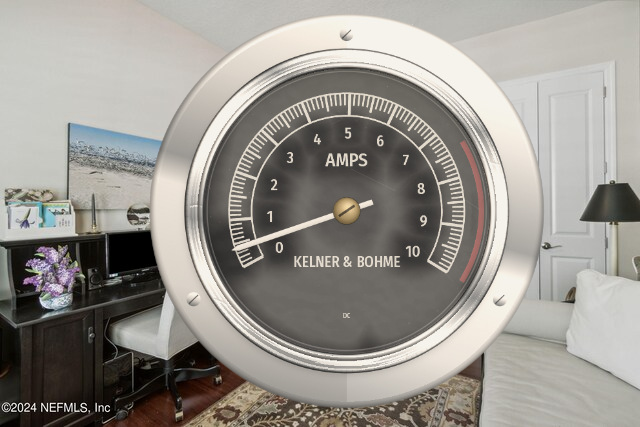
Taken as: 0.4 A
